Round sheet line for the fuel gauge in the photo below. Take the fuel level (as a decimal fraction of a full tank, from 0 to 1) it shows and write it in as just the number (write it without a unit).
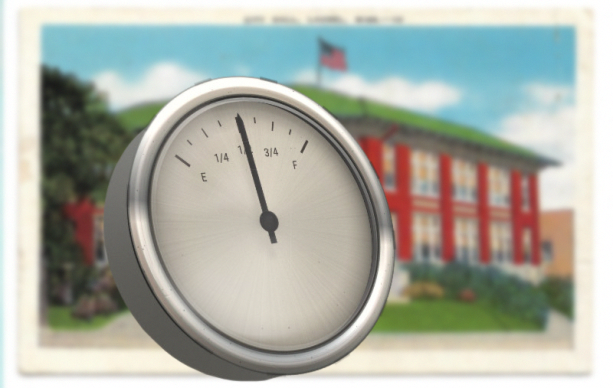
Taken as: 0.5
